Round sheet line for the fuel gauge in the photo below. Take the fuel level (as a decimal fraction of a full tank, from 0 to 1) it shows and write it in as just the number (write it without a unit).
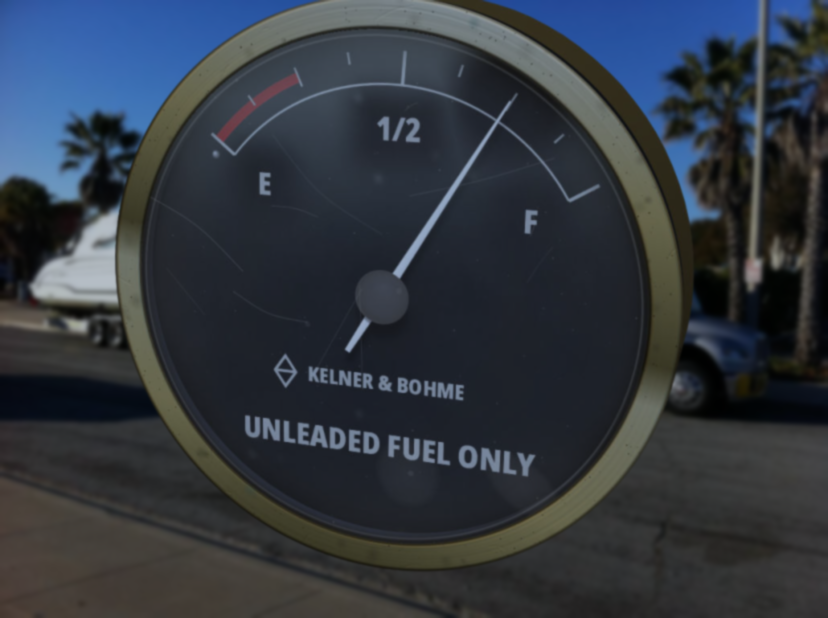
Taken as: 0.75
